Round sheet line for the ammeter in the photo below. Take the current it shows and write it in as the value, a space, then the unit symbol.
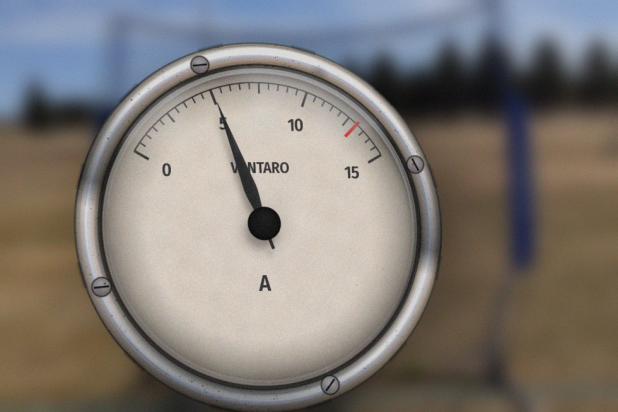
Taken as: 5 A
